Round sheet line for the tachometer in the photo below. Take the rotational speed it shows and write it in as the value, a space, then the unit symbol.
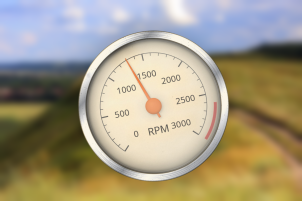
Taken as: 1300 rpm
